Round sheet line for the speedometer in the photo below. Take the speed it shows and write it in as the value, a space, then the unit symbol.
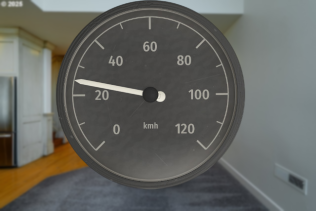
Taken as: 25 km/h
